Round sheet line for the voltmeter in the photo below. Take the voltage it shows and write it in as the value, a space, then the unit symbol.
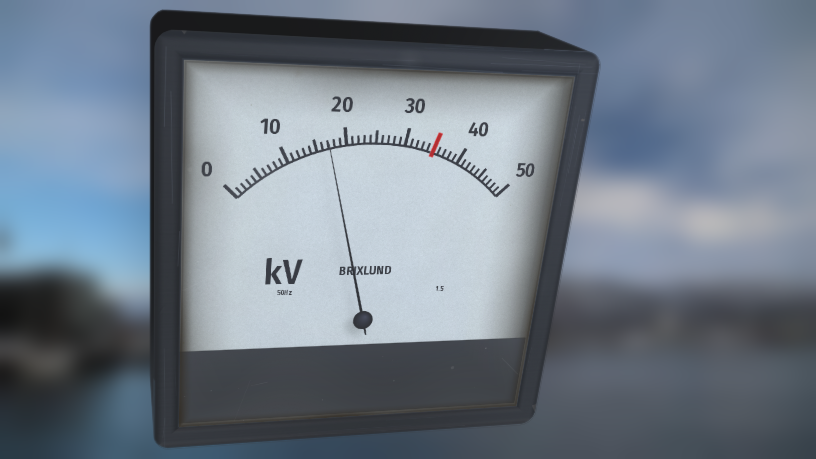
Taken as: 17 kV
